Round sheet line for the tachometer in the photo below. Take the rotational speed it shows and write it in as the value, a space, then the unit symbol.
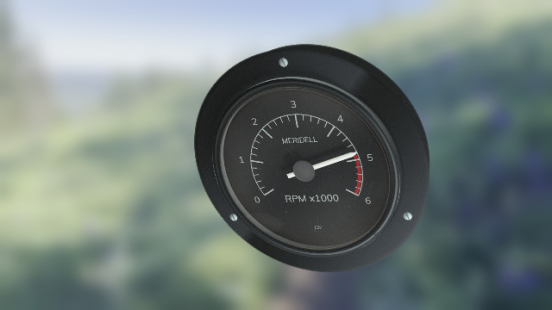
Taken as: 4800 rpm
